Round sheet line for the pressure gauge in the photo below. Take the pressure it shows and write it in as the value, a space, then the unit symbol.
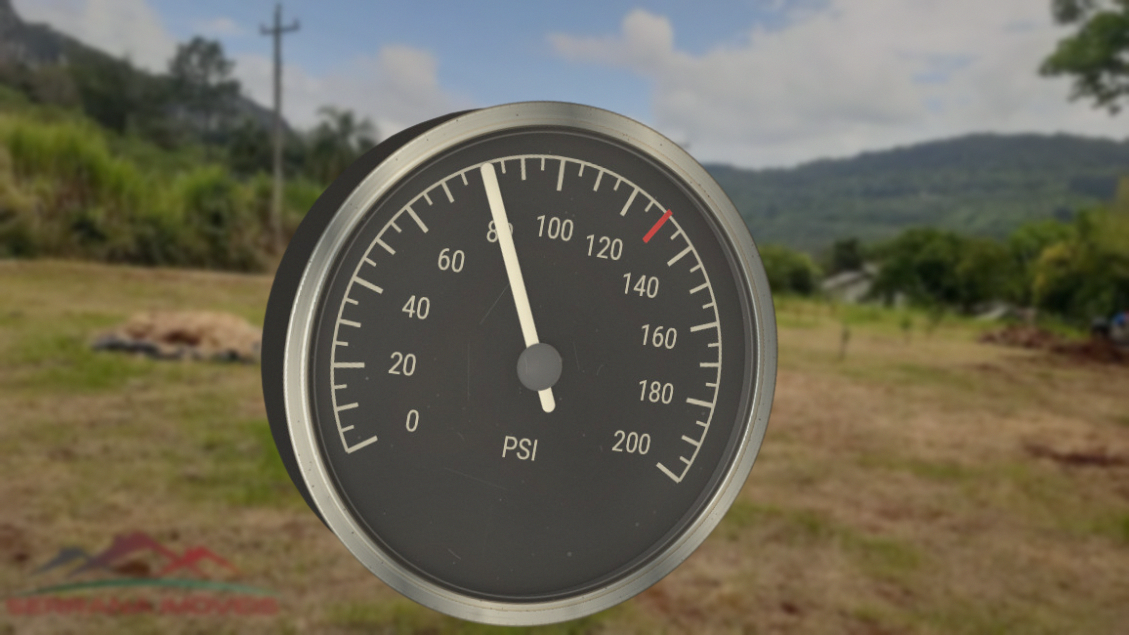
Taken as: 80 psi
